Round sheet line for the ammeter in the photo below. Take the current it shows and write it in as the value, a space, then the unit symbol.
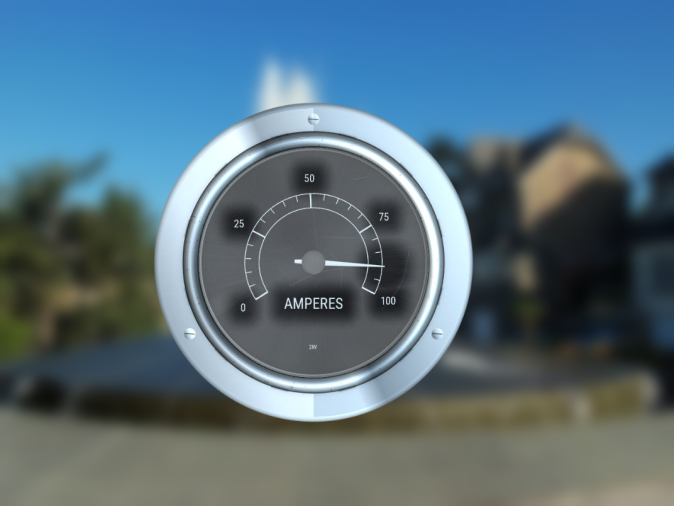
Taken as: 90 A
